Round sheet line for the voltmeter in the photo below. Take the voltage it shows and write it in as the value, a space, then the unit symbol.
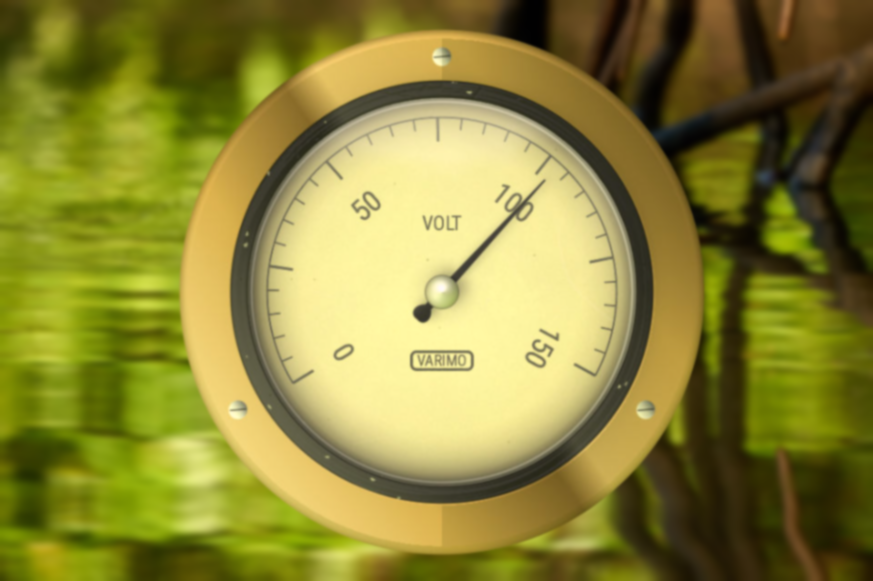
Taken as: 102.5 V
